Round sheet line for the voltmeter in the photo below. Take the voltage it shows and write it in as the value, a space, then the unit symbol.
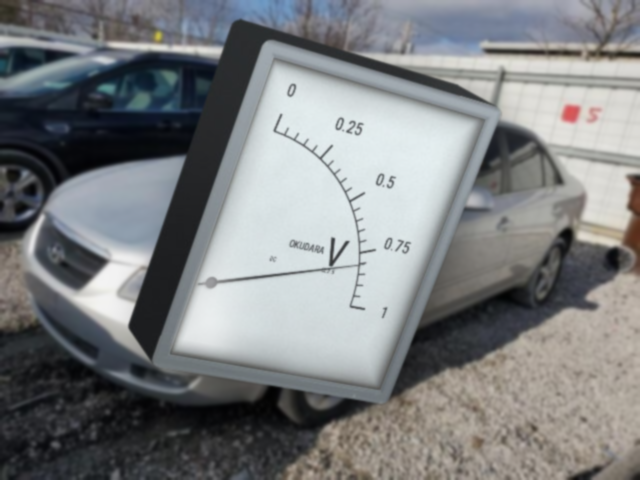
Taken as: 0.8 V
